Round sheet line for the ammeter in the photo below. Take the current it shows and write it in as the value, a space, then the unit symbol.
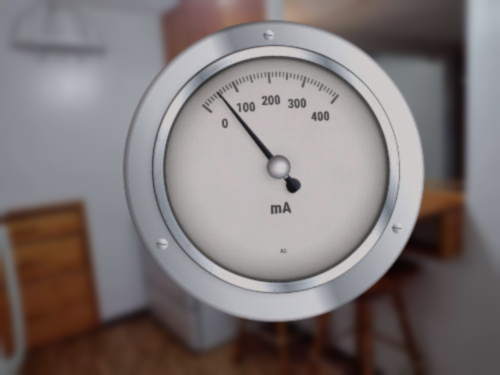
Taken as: 50 mA
